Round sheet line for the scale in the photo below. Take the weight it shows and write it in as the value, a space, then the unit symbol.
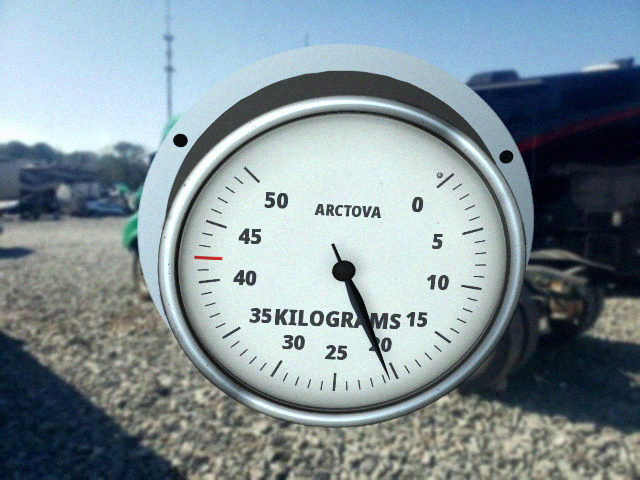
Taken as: 20.5 kg
